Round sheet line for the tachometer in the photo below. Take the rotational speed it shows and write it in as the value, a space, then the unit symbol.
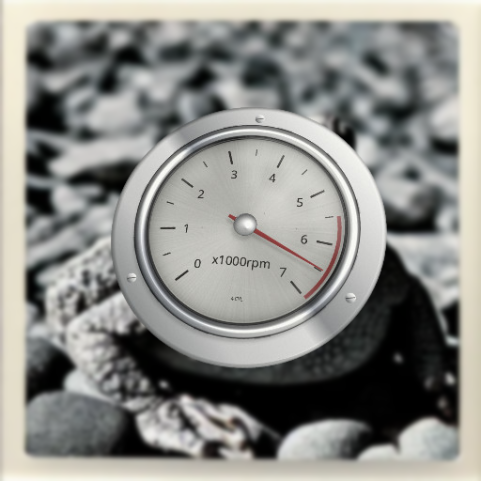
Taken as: 6500 rpm
